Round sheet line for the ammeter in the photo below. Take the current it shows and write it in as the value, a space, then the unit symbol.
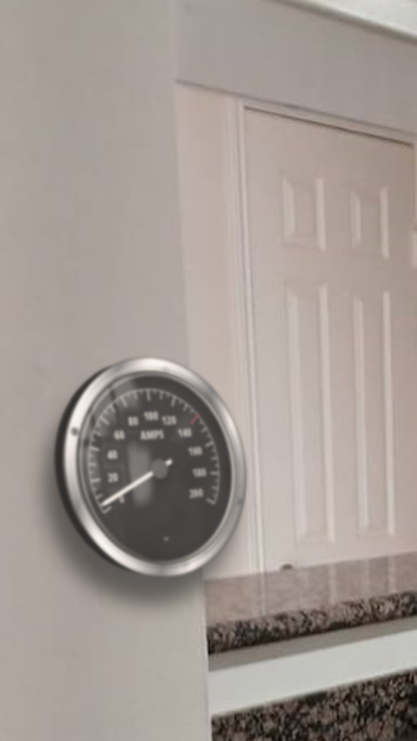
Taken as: 5 A
